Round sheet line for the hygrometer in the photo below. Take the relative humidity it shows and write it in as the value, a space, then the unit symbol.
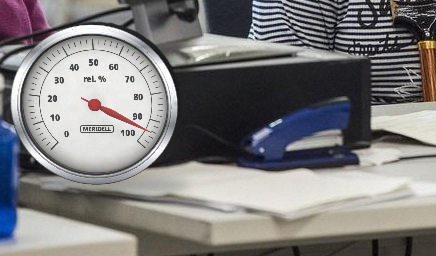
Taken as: 94 %
